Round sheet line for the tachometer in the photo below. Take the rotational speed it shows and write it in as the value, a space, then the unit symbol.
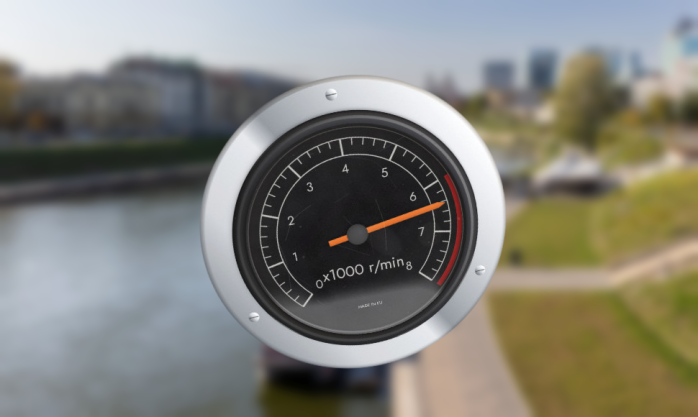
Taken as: 6400 rpm
